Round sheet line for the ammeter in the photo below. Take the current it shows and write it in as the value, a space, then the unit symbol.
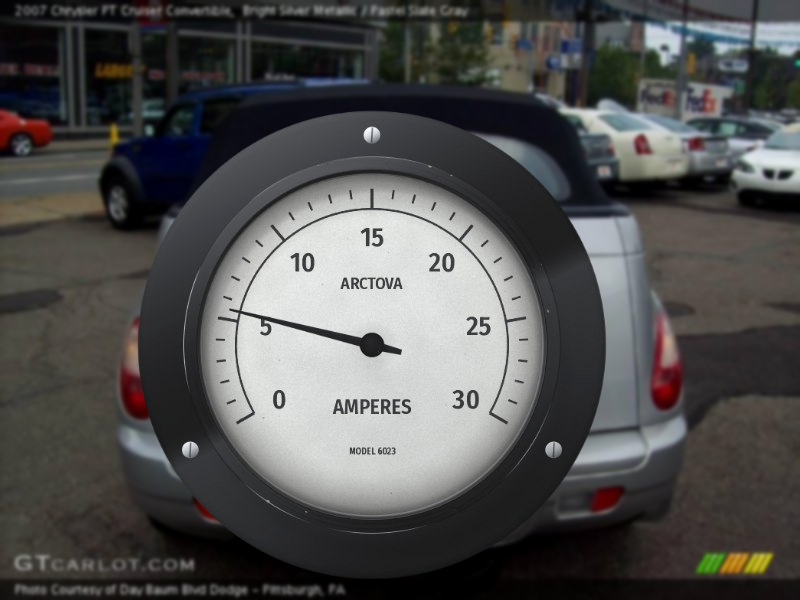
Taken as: 5.5 A
